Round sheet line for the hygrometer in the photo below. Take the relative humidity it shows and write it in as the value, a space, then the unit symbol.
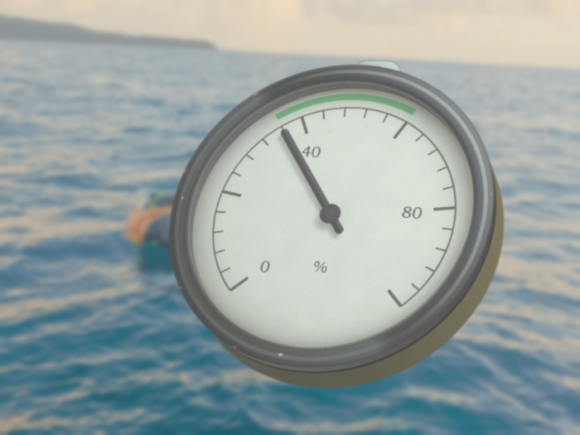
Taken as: 36 %
